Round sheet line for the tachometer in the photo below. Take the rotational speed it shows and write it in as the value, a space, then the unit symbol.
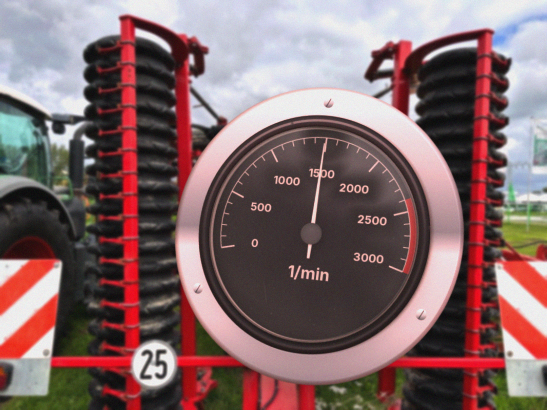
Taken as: 1500 rpm
